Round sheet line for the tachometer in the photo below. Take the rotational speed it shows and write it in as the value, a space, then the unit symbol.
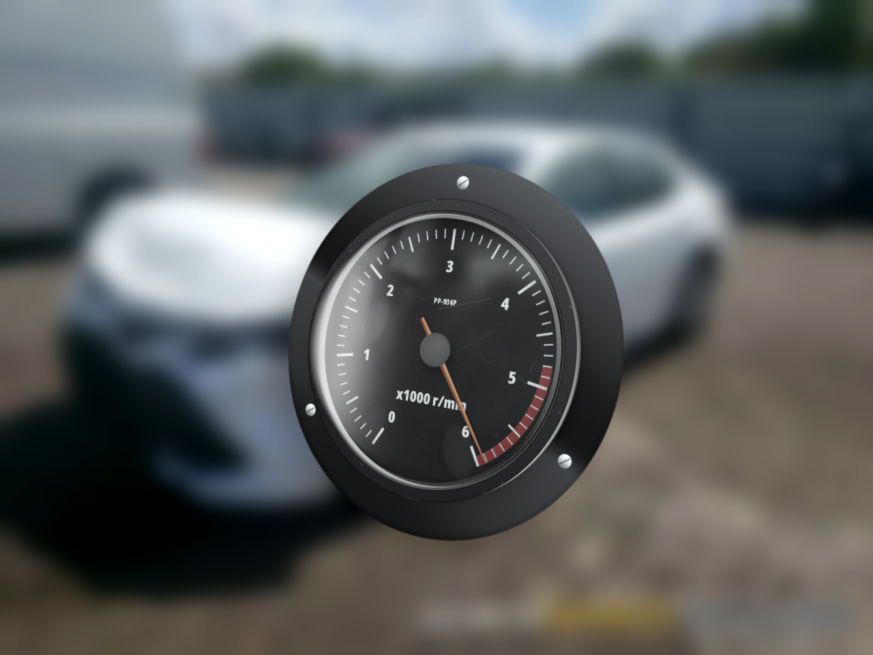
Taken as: 5900 rpm
